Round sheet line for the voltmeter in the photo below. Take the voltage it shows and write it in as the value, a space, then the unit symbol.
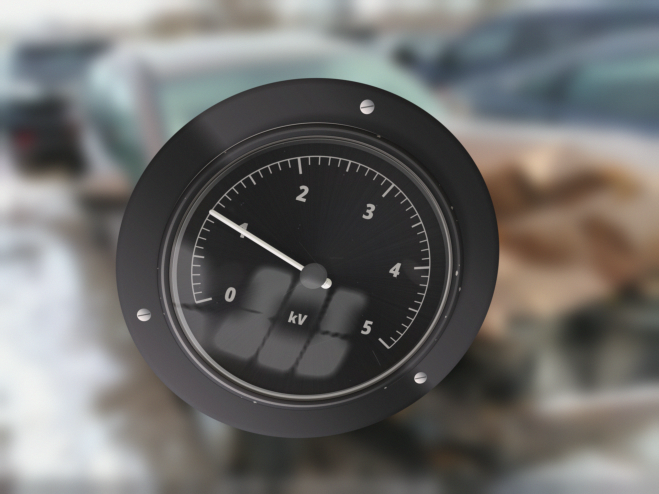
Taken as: 1 kV
